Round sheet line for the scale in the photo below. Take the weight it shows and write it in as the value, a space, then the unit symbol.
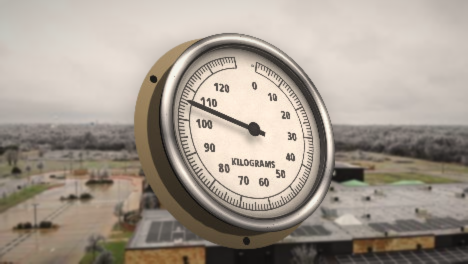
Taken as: 105 kg
